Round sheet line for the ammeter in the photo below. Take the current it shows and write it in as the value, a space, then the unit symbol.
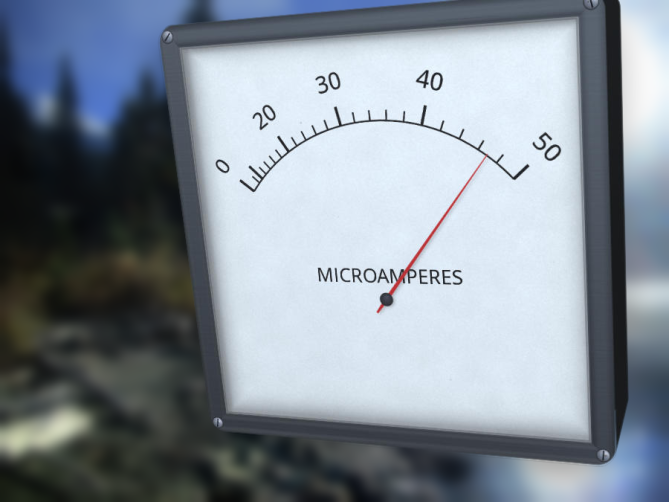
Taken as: 47 µA
